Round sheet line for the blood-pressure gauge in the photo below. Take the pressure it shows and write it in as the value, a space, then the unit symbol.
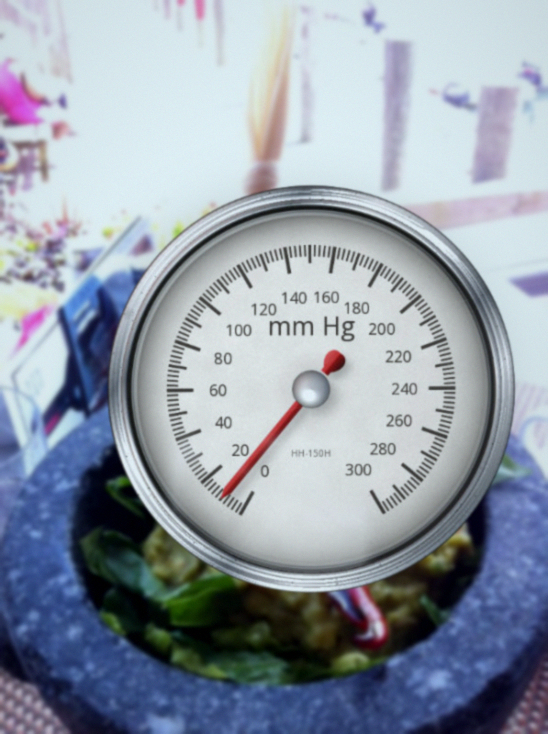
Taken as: 10 mmHg
